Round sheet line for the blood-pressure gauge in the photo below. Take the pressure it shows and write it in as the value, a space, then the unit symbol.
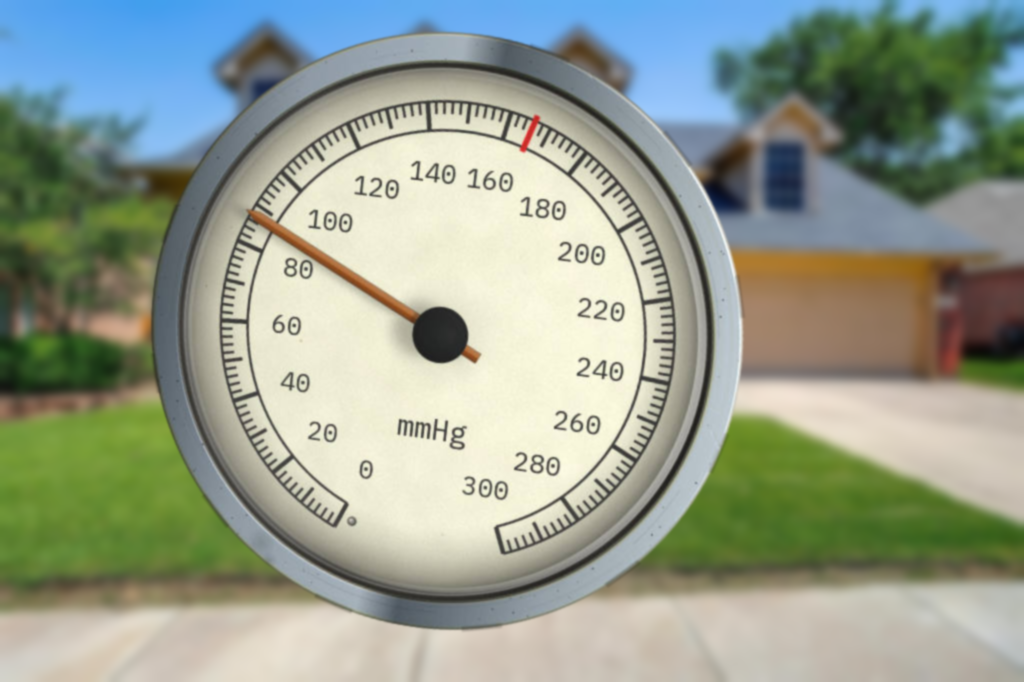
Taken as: 88 mmHg
